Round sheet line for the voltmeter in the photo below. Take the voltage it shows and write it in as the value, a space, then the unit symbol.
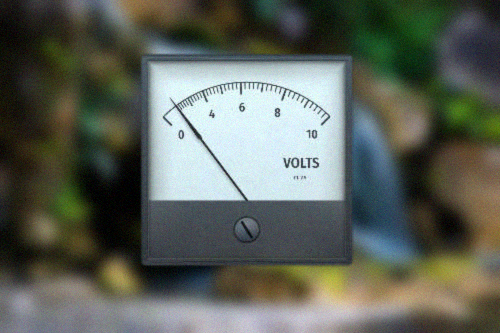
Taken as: 2 V
